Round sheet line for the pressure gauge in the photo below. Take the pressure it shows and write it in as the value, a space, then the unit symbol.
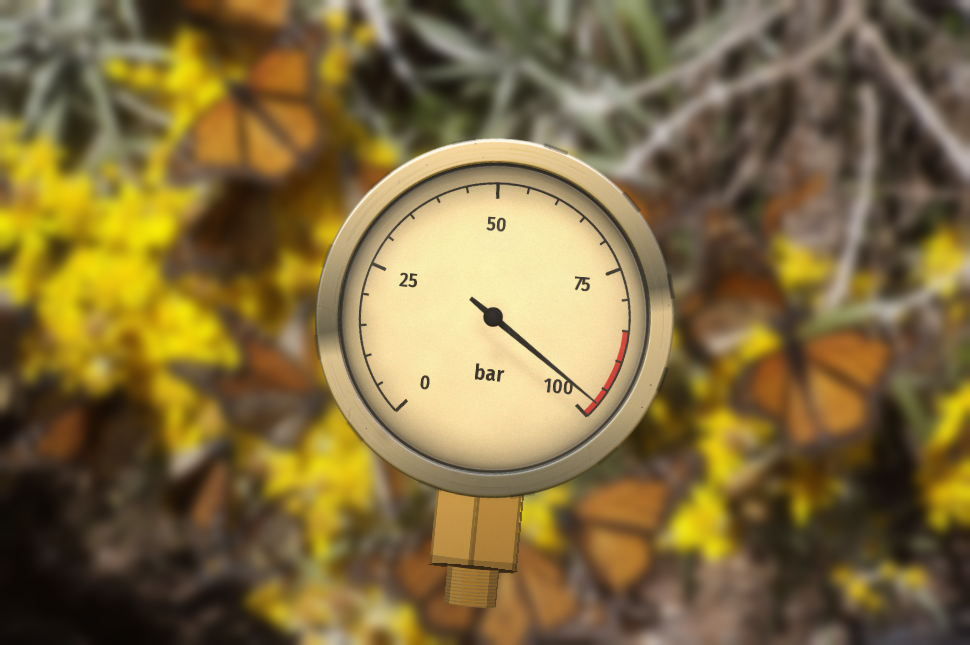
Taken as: 97.5 bar
